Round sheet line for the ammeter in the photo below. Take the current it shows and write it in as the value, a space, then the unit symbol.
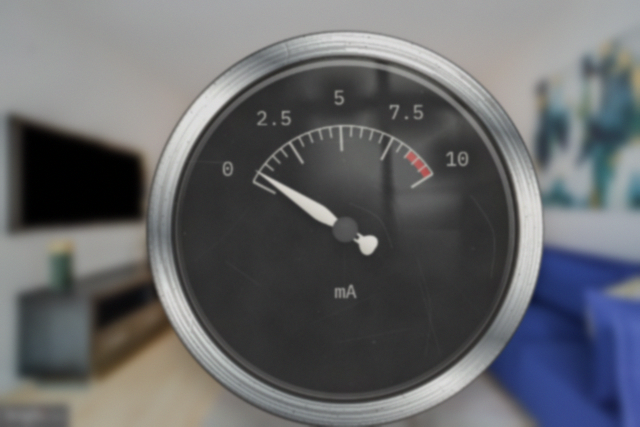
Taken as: 0.5 mA
